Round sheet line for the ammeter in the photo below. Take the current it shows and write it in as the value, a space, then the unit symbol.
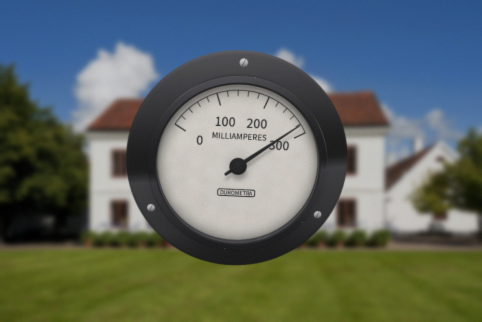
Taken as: 280 mA
